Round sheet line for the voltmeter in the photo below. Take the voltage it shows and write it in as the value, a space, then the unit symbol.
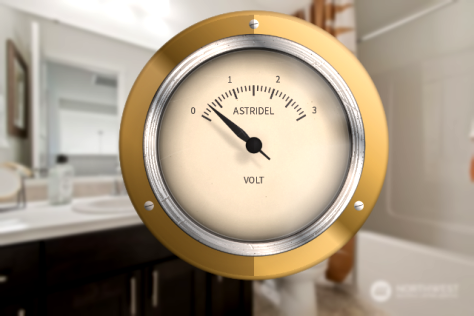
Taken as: 0.3 V
